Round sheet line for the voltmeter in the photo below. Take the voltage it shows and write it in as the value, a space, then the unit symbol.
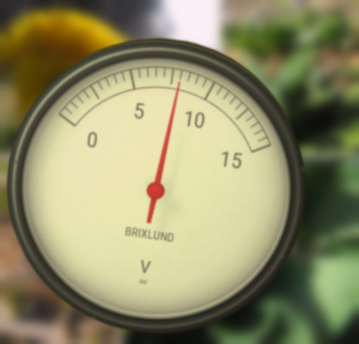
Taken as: 8 V
